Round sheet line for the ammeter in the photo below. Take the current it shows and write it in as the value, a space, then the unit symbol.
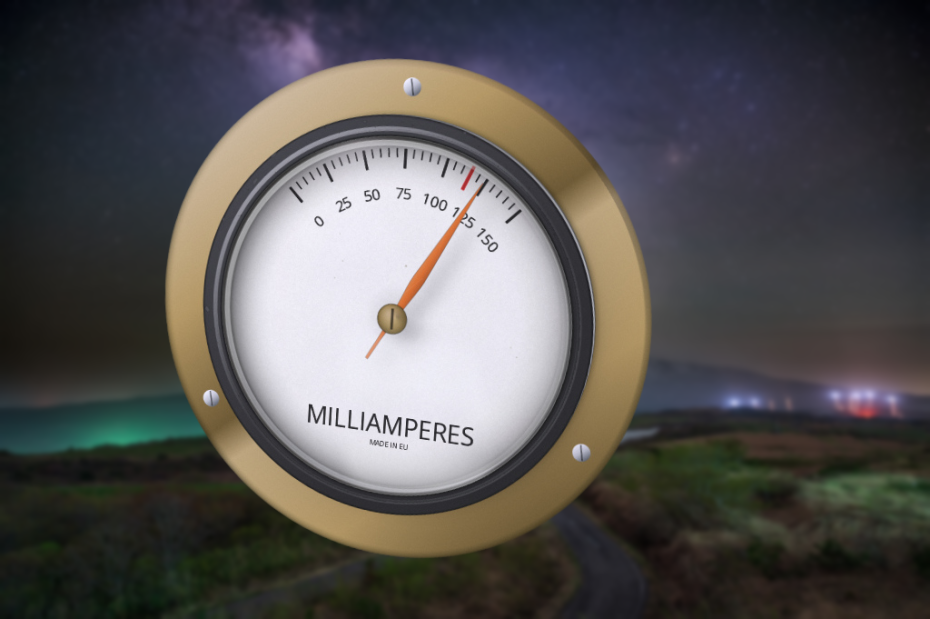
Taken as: 125 mA
